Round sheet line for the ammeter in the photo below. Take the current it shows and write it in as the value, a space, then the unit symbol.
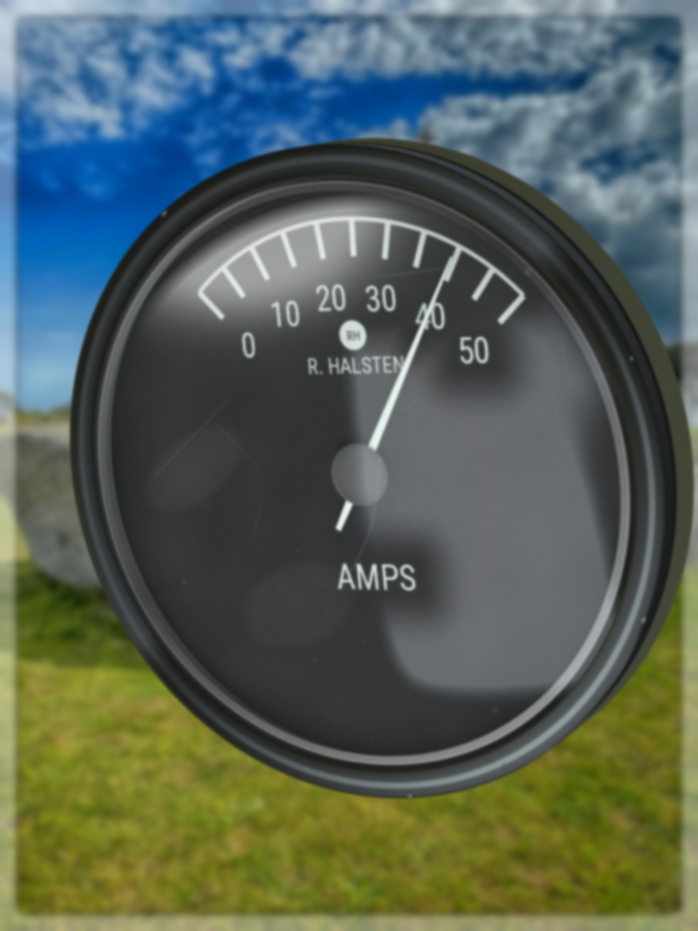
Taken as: 40 A
